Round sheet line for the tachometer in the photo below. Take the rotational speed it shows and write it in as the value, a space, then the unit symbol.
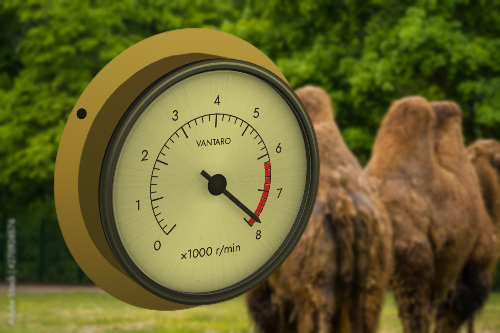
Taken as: 7800 rpm
